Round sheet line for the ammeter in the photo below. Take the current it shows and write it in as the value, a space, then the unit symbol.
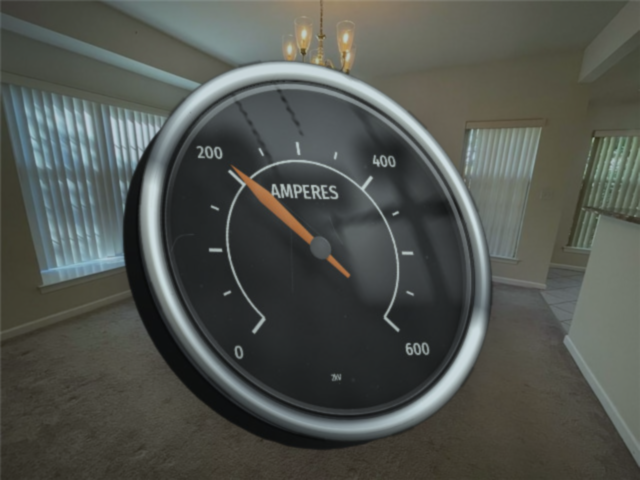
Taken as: 200 A
